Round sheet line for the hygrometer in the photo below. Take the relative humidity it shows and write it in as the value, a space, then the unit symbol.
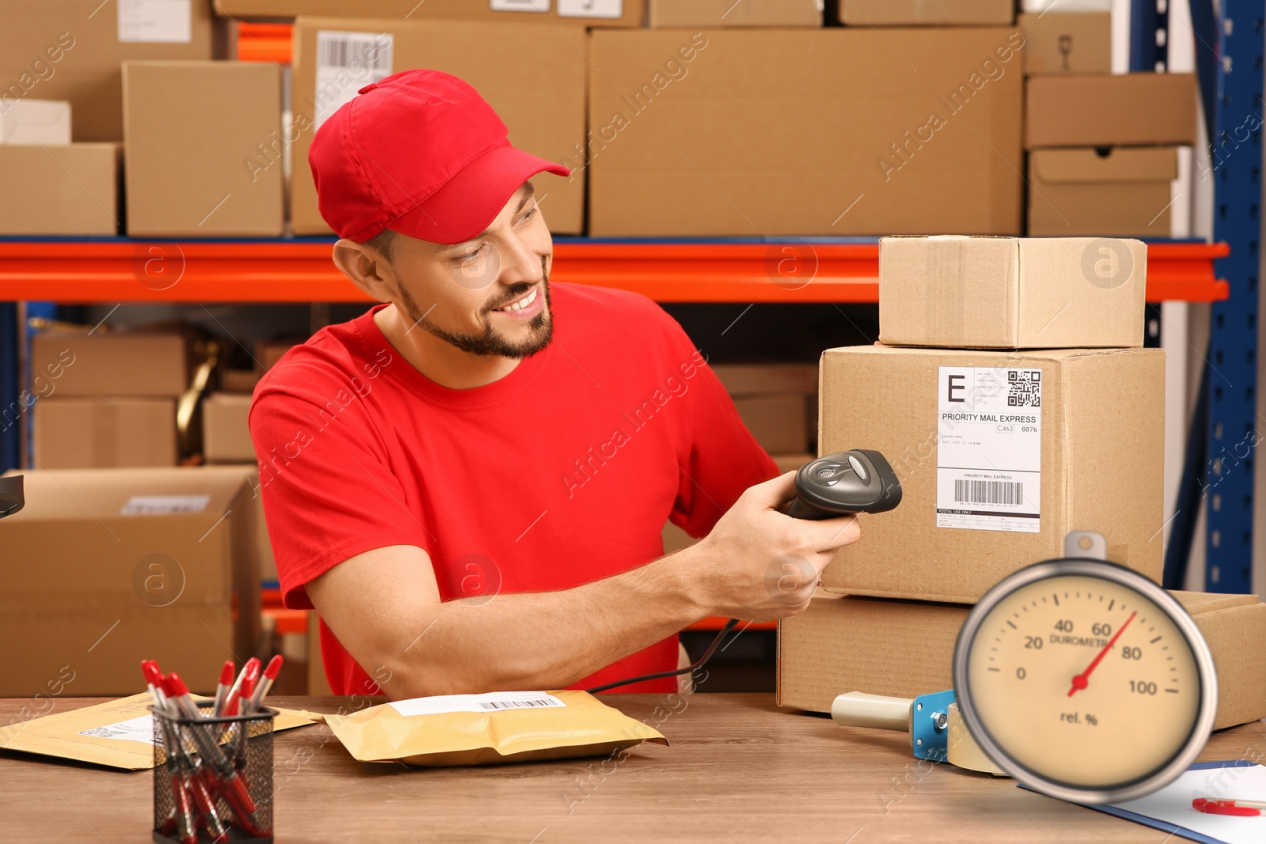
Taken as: 68 %
